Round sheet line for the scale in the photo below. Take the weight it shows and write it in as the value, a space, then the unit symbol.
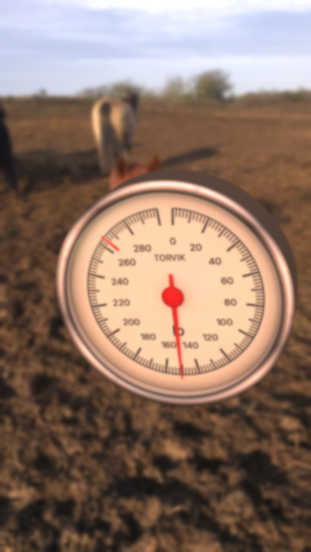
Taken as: 150 lb
